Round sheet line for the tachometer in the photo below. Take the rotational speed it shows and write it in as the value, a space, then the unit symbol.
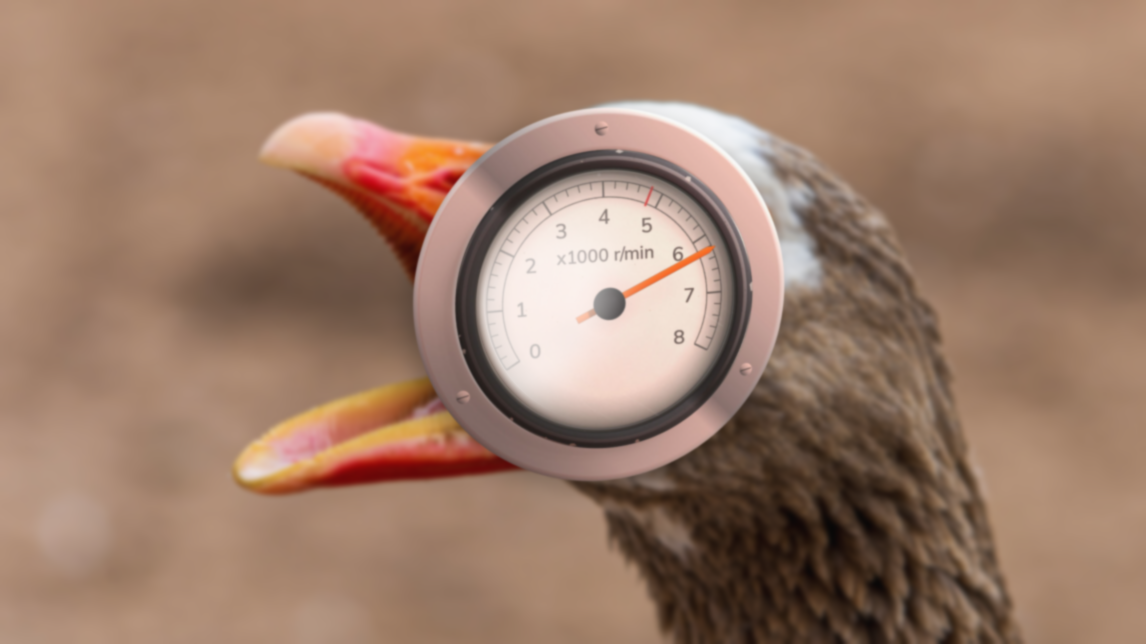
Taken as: 6200 rpm
